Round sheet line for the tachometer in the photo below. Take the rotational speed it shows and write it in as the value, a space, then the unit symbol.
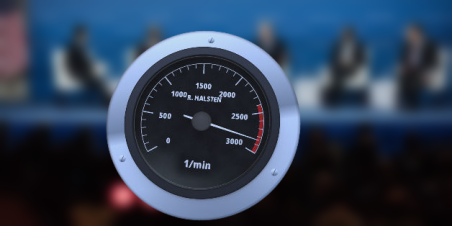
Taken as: 2850 rpm
